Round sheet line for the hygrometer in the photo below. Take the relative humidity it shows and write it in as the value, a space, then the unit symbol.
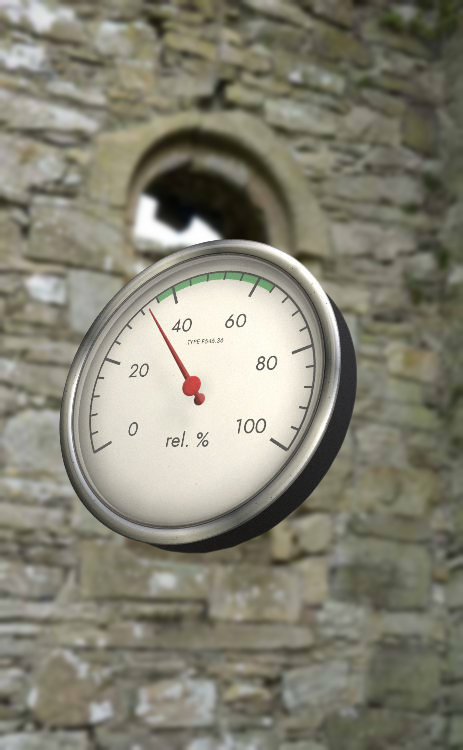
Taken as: 34 %
